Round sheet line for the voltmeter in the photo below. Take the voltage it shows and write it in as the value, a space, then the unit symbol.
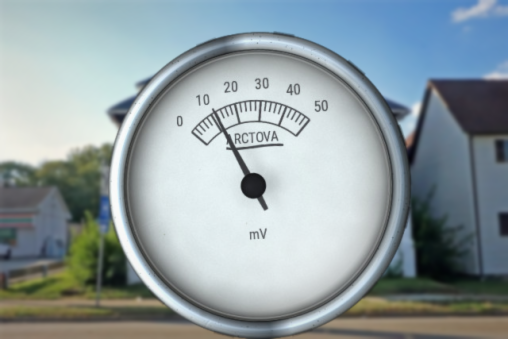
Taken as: 12 mV
